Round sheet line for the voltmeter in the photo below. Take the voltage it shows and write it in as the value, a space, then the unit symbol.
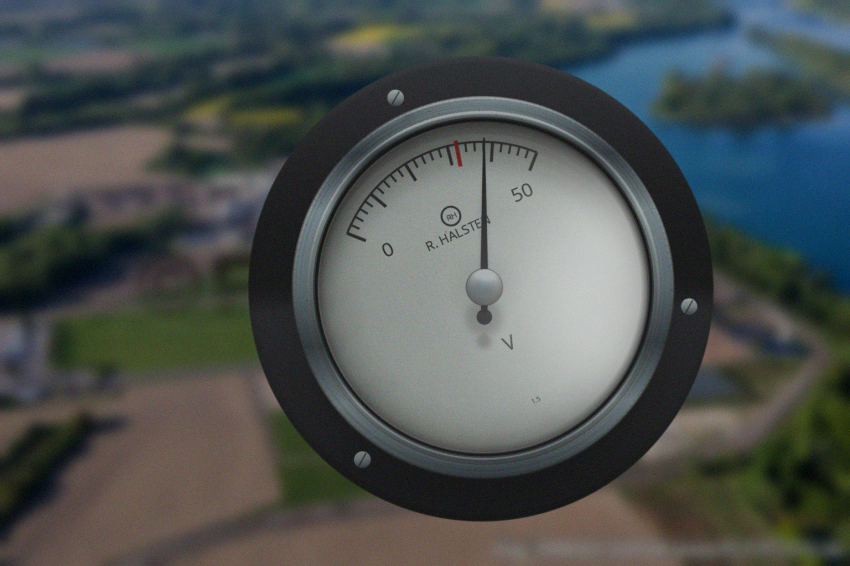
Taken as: 38 V
